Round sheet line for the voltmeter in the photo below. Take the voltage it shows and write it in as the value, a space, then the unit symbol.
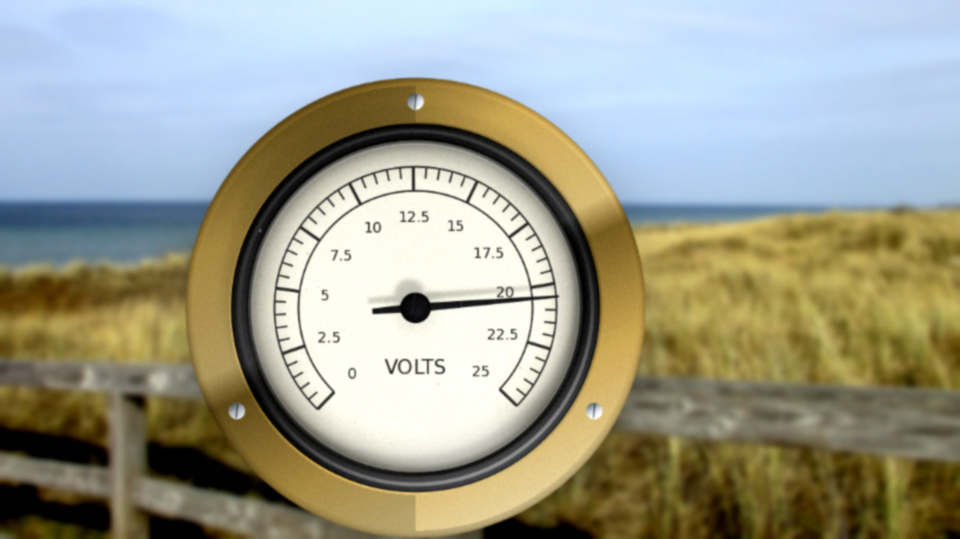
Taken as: 20.5 V
